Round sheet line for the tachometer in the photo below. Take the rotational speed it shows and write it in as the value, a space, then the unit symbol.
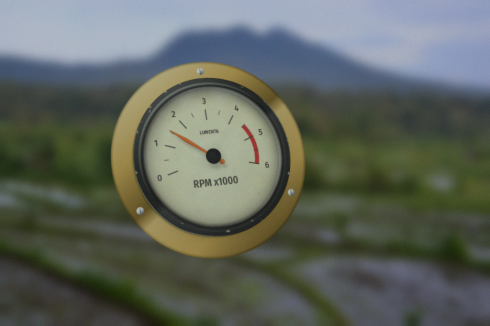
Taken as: 1500 rpm
